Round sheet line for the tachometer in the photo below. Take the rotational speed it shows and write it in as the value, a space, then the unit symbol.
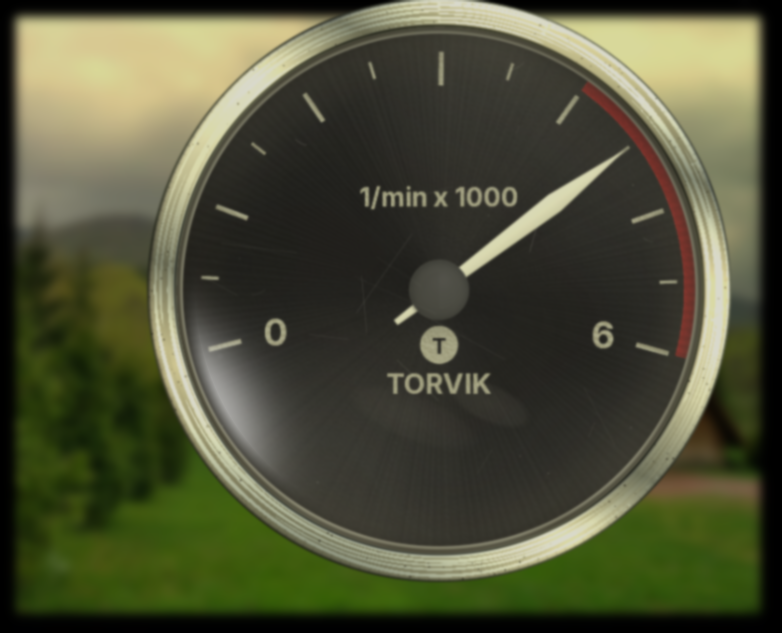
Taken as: 4500 rpm
